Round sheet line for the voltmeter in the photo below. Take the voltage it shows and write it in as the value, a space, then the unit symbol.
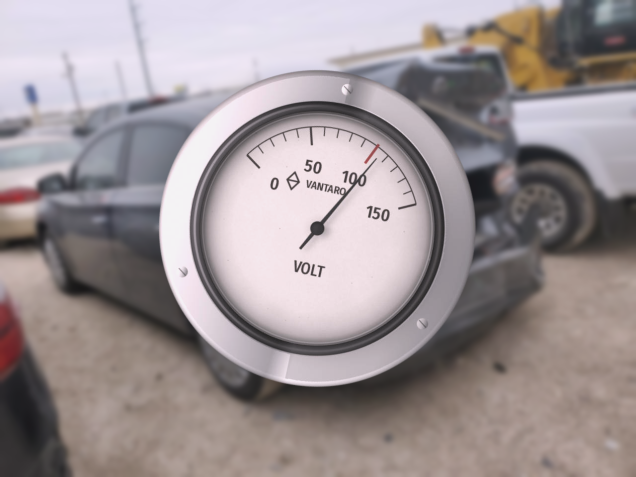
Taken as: 105 V
